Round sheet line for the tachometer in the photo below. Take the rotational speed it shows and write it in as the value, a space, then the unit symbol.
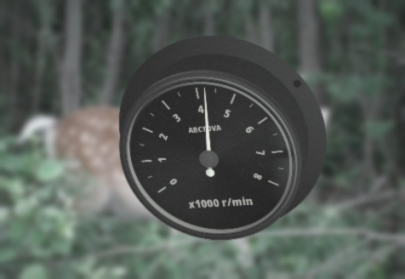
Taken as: 4250 rpm
